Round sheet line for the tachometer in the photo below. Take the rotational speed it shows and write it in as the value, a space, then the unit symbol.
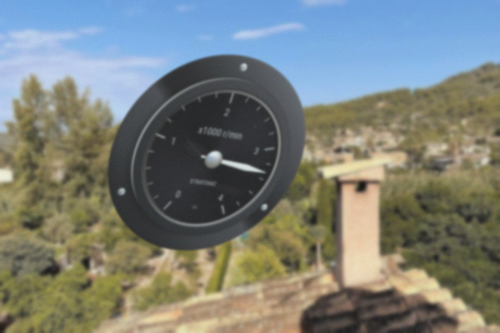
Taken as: 3300 rpm
